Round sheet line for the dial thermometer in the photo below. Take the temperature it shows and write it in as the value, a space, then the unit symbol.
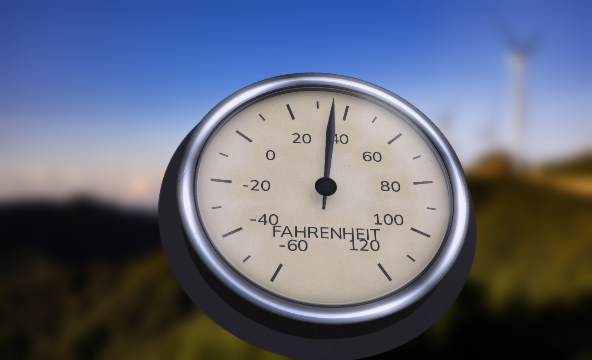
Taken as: 35 °F
